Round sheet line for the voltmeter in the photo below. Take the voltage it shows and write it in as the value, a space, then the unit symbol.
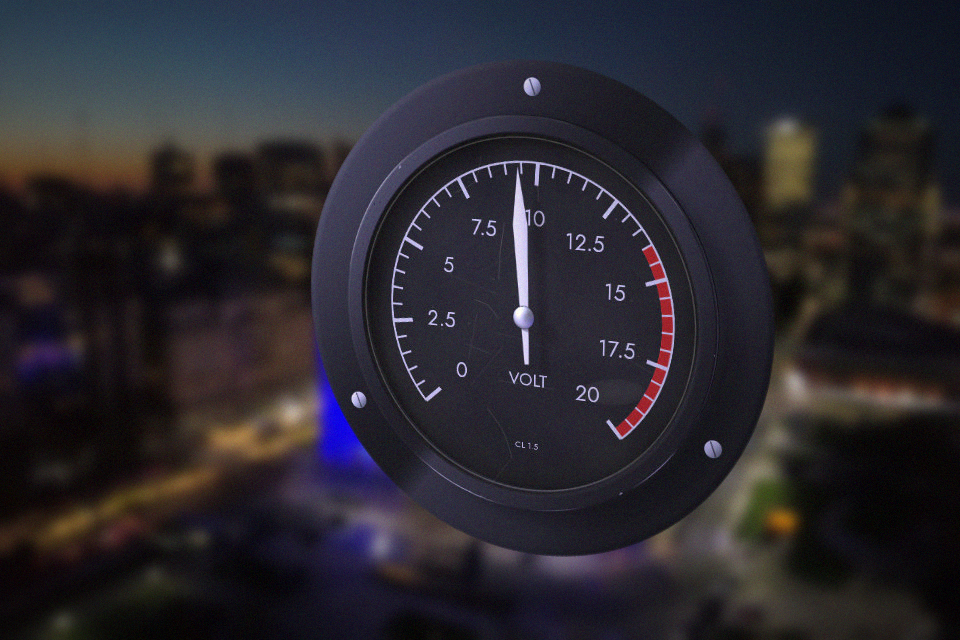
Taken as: 9.5 V
